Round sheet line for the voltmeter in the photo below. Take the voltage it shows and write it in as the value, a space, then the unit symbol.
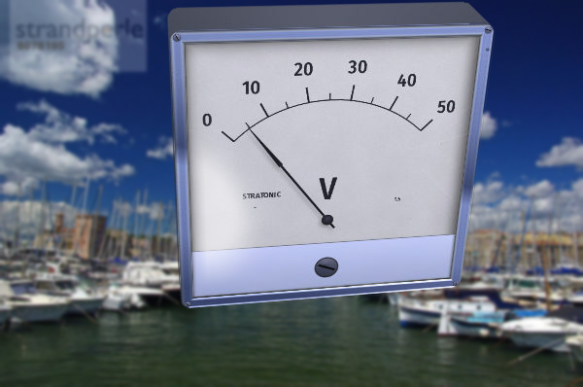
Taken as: 5 V
